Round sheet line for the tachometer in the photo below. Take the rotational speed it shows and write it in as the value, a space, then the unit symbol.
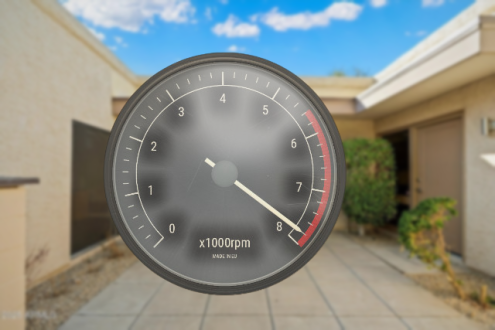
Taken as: 7800 rpm
